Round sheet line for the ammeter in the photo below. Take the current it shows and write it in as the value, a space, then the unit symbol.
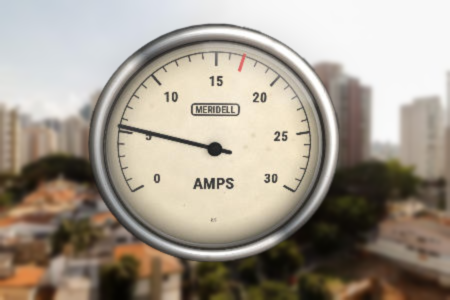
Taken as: 5.5 A
